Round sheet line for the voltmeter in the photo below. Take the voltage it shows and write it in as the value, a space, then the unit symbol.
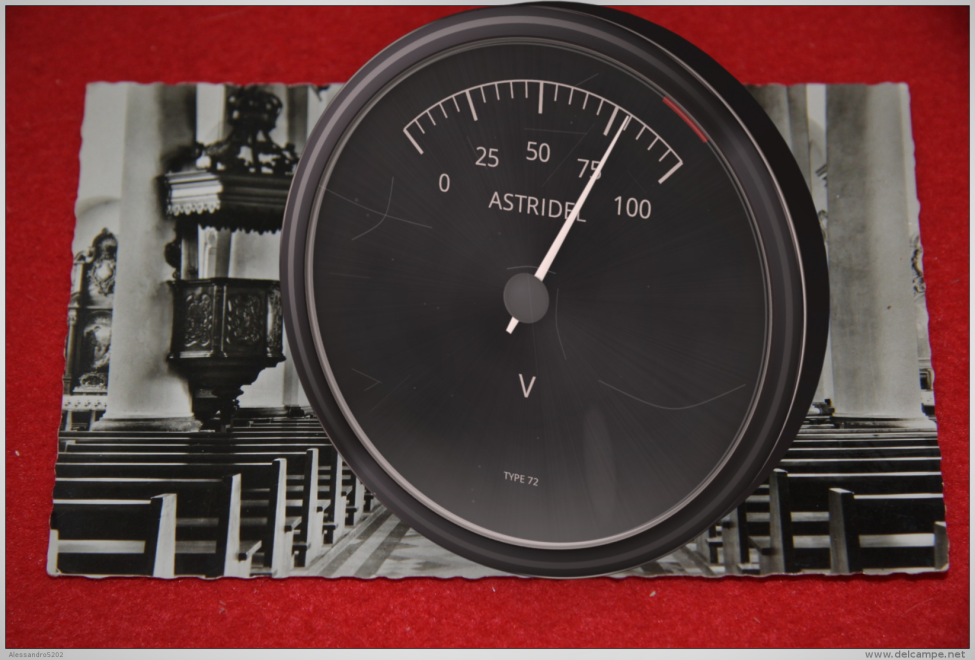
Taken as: 80 V
